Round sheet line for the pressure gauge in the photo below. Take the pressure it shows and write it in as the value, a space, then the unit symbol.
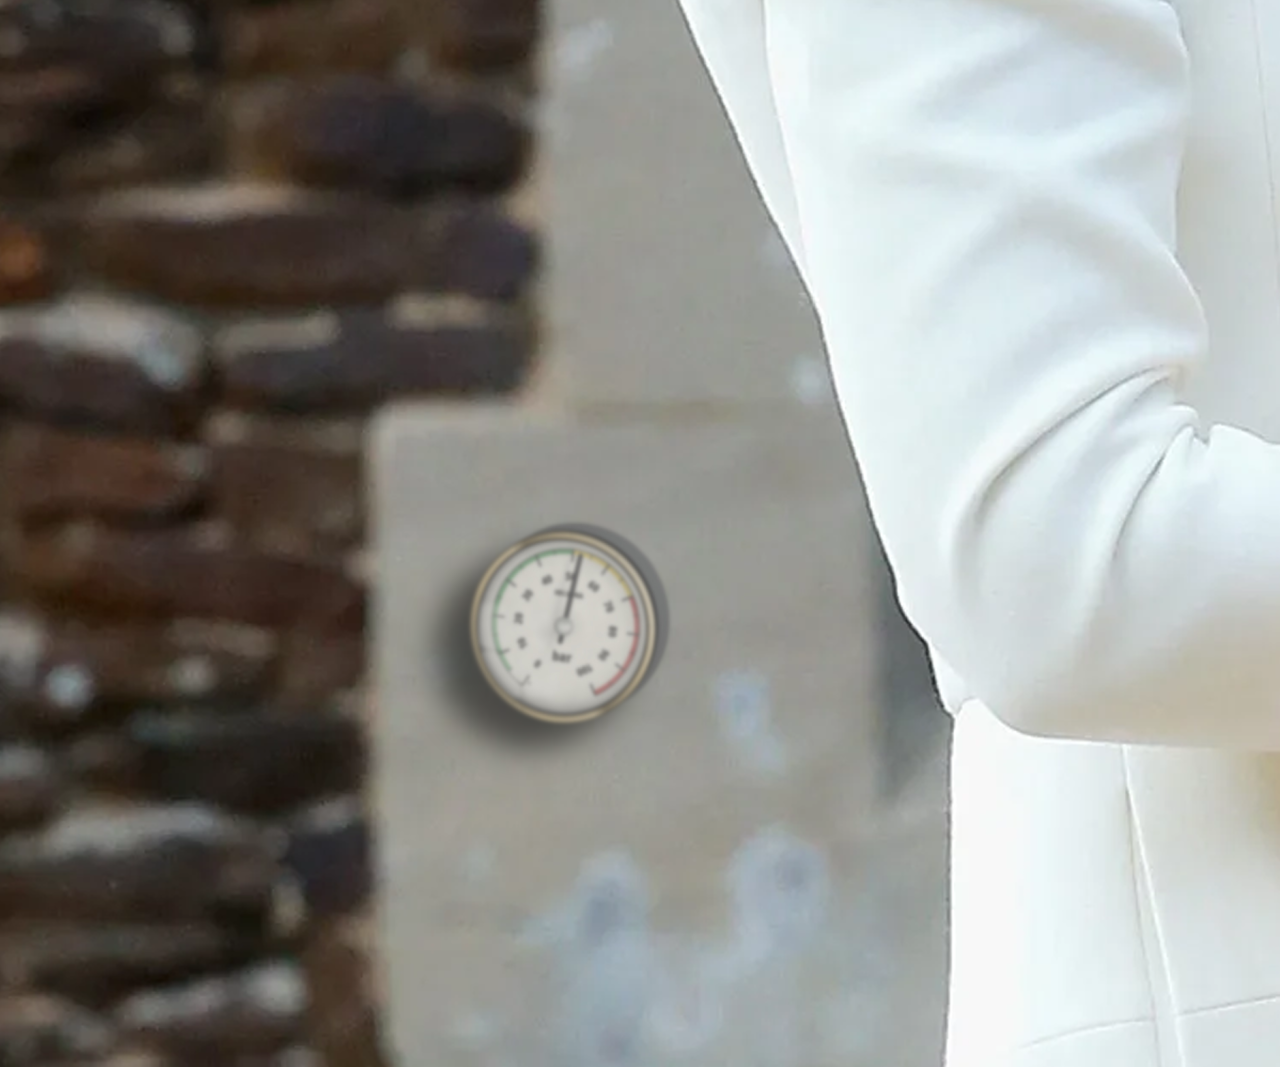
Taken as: 52.5 bar
